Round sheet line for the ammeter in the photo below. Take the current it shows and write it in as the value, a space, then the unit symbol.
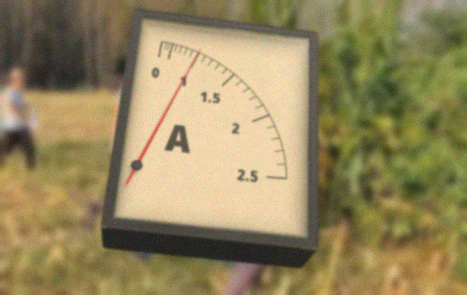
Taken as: 1 A
